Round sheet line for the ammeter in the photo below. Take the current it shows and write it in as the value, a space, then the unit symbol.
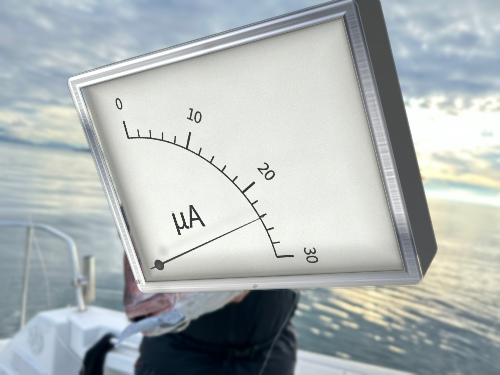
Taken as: 24 µA
